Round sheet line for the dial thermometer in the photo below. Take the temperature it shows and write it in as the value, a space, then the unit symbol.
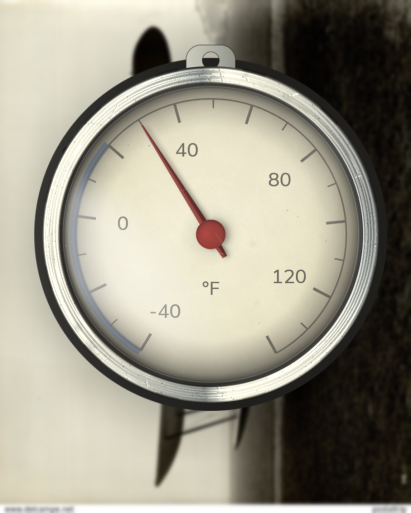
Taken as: 30 °F
